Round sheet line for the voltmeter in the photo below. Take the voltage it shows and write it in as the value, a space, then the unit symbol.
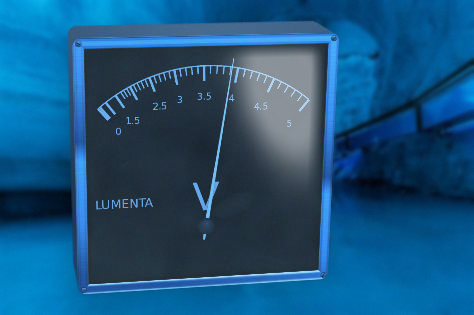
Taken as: 3.9 V
